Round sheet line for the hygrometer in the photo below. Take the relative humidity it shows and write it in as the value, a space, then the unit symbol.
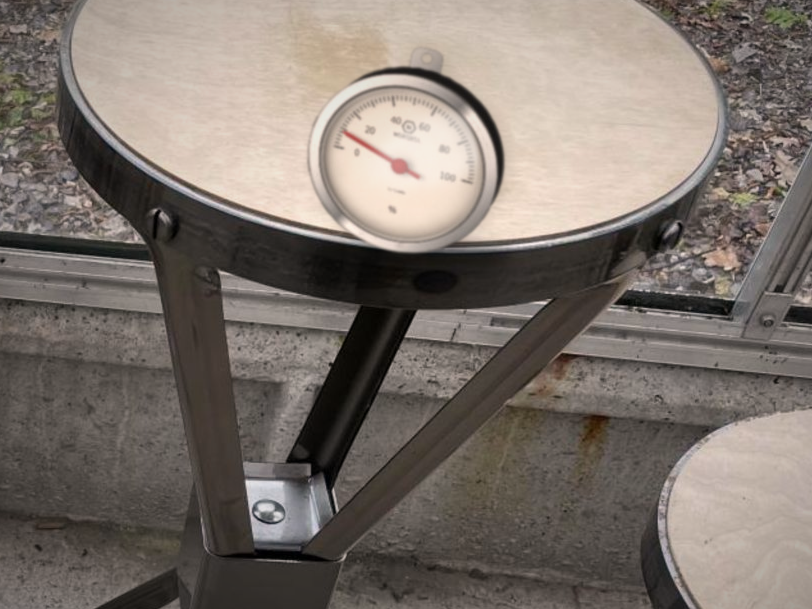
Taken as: 10 %
